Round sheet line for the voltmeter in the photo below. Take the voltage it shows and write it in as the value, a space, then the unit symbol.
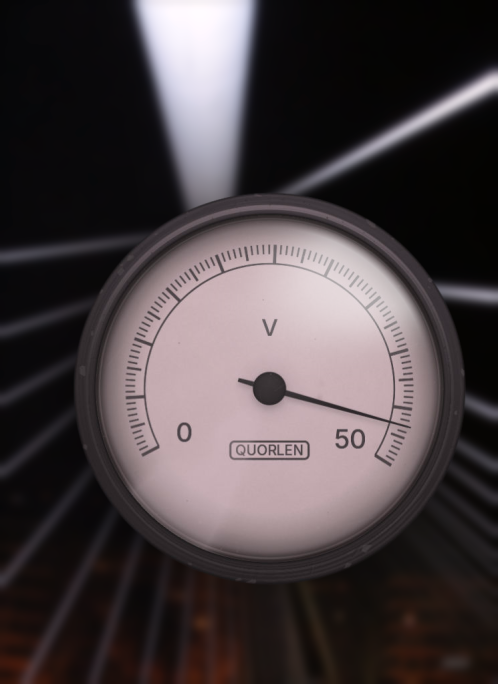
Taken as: 46.5 V
